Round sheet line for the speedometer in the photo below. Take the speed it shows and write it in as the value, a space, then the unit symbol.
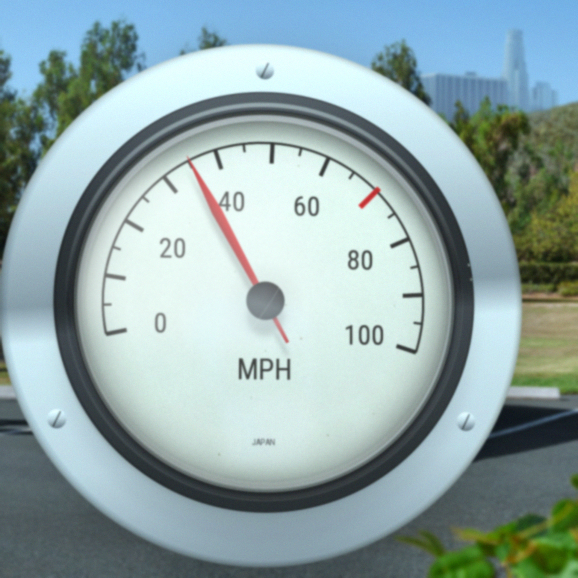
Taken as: 35 mph
